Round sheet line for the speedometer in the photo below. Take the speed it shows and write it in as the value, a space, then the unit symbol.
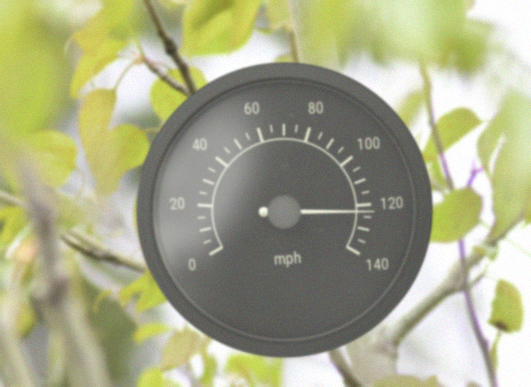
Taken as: 122.5 mph
